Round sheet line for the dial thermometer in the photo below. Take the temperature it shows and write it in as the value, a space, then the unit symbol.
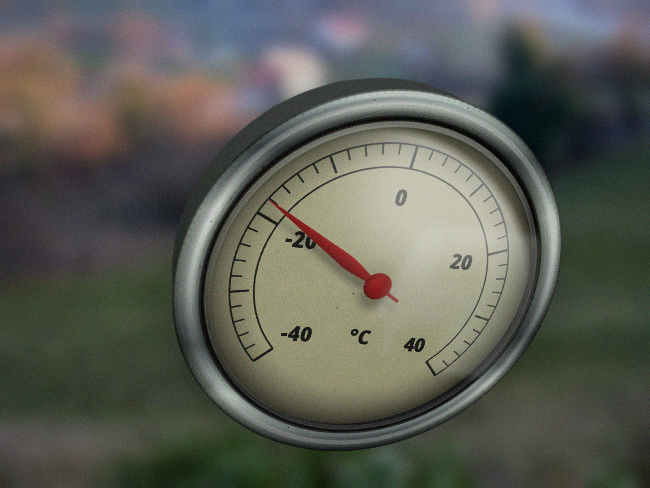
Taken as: -18 °C
